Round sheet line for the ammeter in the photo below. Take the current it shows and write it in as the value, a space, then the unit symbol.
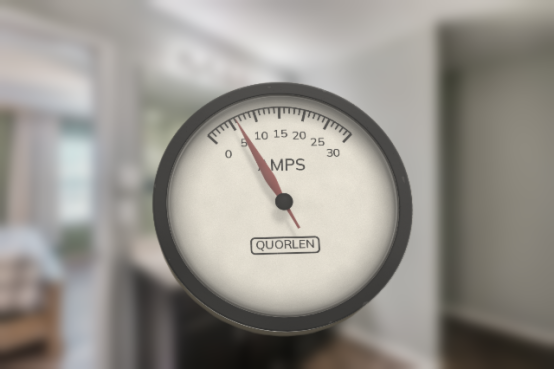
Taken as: 6 A
